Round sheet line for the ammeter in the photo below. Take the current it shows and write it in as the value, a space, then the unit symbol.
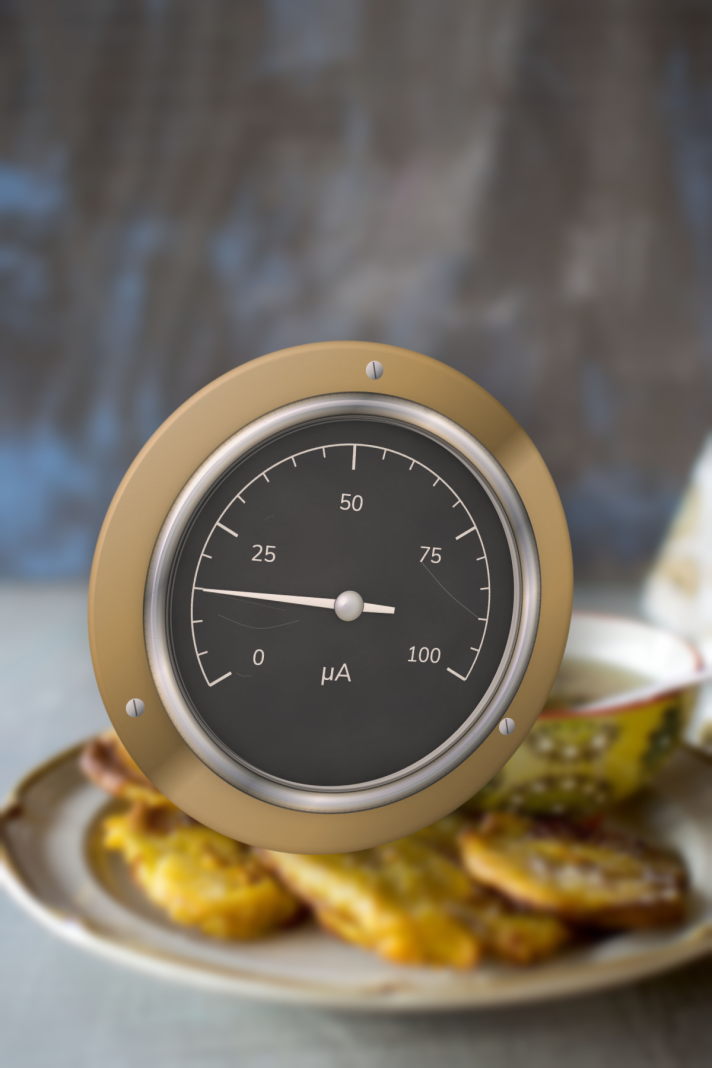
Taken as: 15 µA
